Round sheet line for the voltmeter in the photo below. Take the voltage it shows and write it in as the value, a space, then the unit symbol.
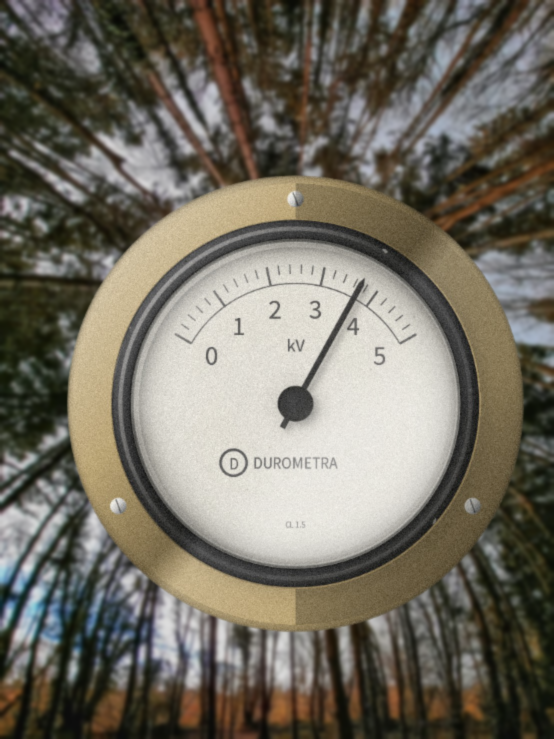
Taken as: 3.7 kV
